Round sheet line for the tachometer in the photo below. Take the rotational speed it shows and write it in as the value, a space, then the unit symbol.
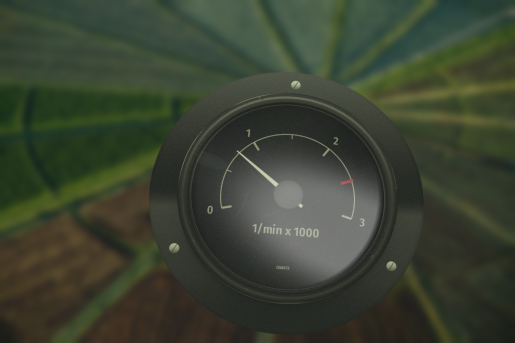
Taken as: 750 rpm
